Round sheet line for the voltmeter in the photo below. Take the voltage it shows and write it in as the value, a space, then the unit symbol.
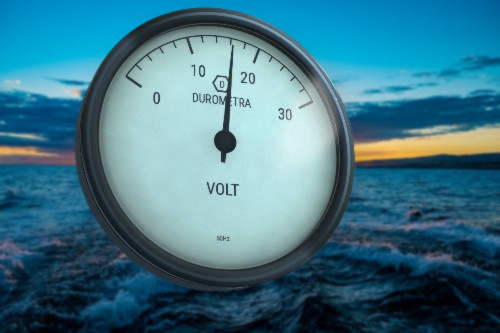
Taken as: 16 V
